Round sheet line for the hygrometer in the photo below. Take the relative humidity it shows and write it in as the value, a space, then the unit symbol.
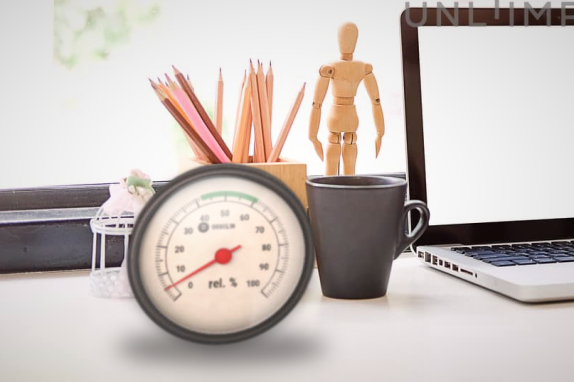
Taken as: 5 %
